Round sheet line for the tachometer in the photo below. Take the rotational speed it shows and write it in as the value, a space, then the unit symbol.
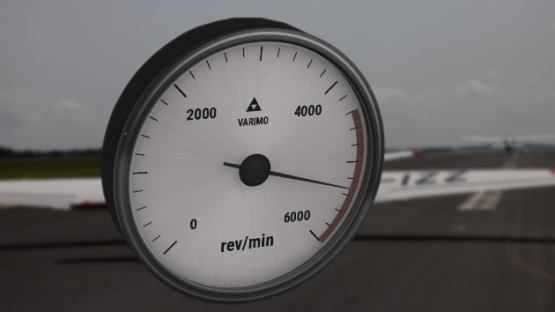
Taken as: 5300 rpm
